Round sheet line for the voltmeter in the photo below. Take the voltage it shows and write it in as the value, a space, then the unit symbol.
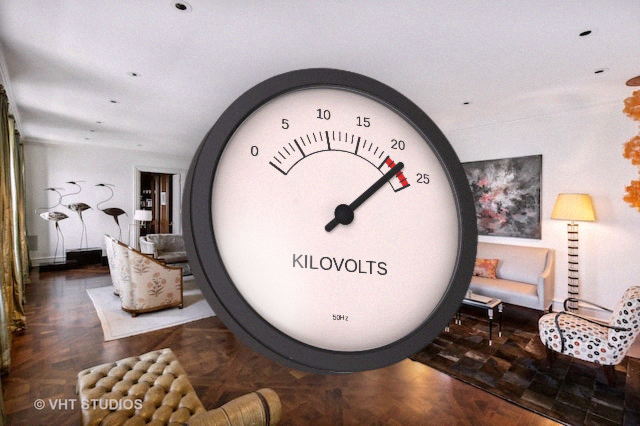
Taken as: 22 kV
